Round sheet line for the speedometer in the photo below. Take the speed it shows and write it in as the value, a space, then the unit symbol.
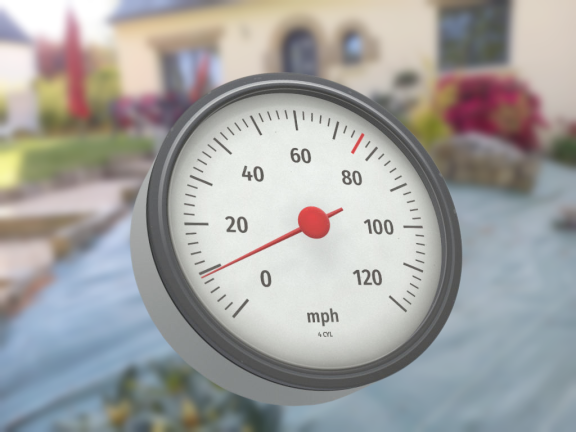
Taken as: 9 mph
